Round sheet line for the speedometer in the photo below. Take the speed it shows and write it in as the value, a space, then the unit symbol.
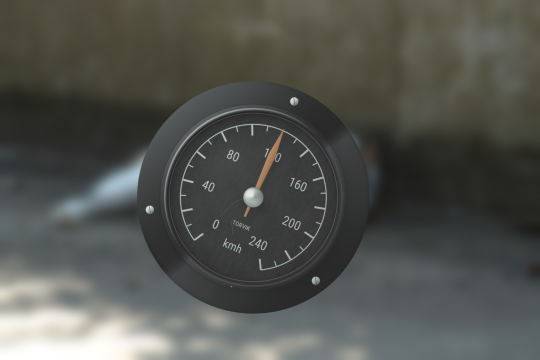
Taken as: 120 km/h
